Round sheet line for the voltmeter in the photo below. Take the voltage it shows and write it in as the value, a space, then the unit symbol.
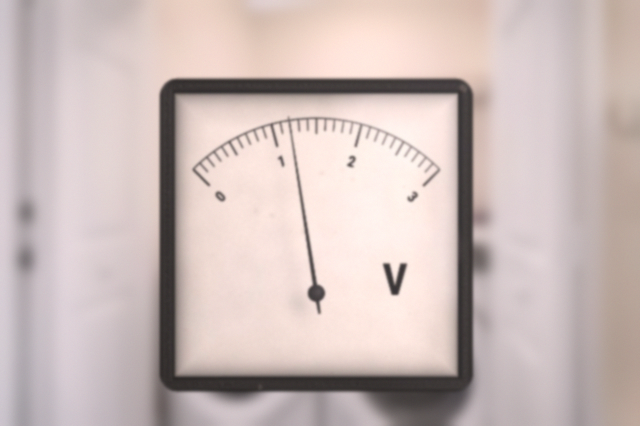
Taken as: 1.2 V
